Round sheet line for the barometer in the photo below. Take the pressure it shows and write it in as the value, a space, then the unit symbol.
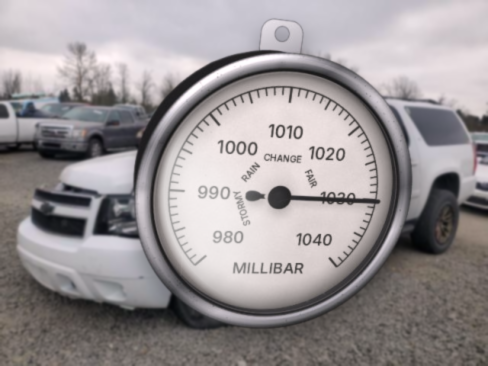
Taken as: 1030 mbar
